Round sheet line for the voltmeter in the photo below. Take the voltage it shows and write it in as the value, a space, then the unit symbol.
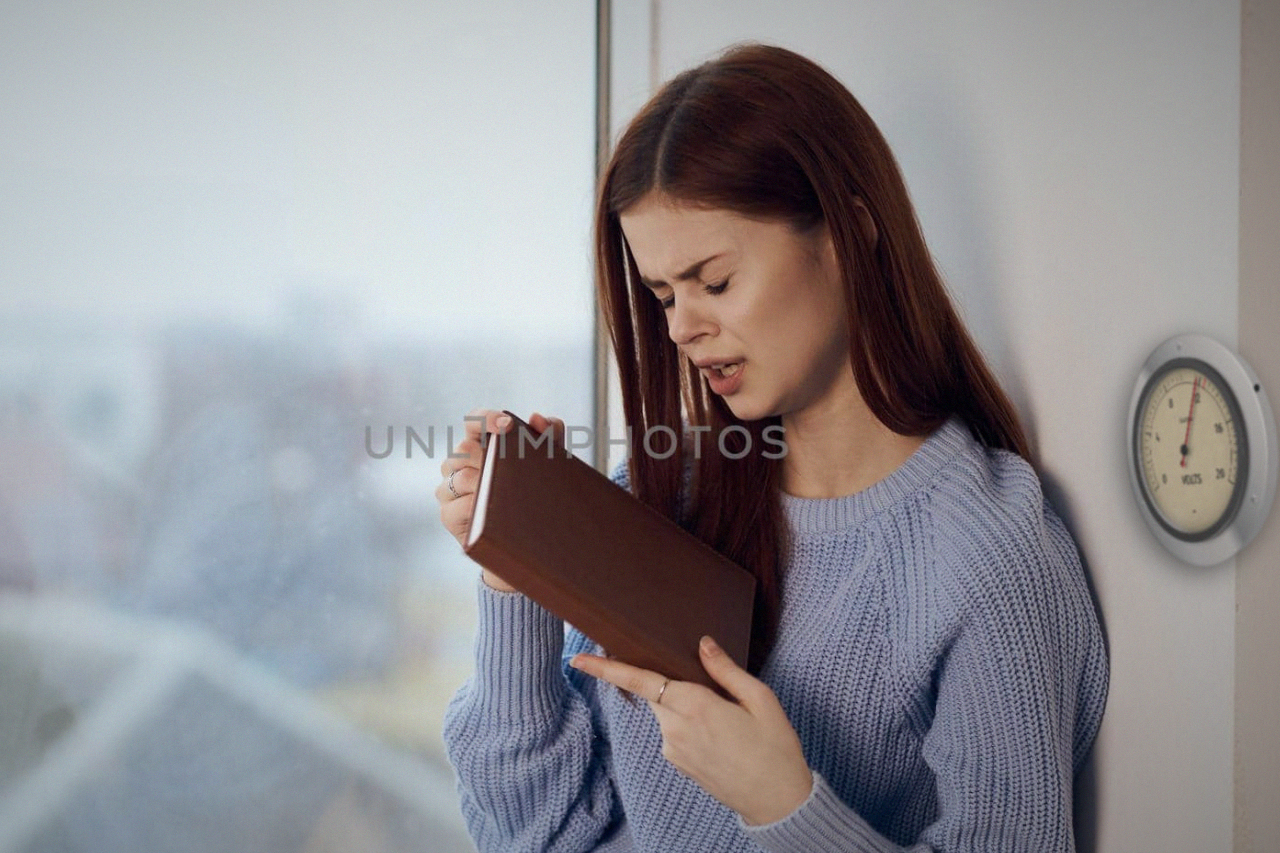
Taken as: 12 V
